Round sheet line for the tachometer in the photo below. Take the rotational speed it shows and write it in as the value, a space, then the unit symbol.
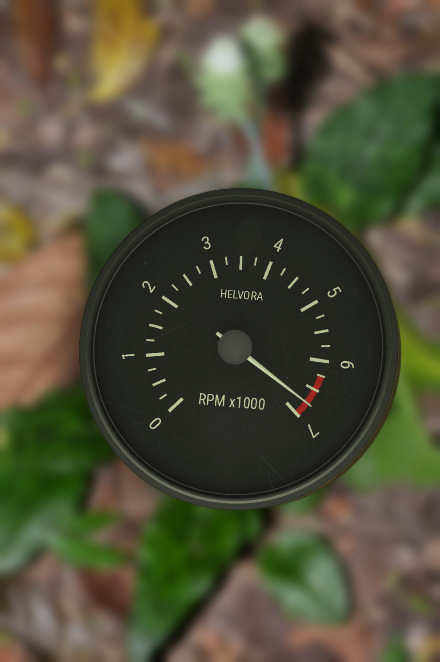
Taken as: 6750 rpm
